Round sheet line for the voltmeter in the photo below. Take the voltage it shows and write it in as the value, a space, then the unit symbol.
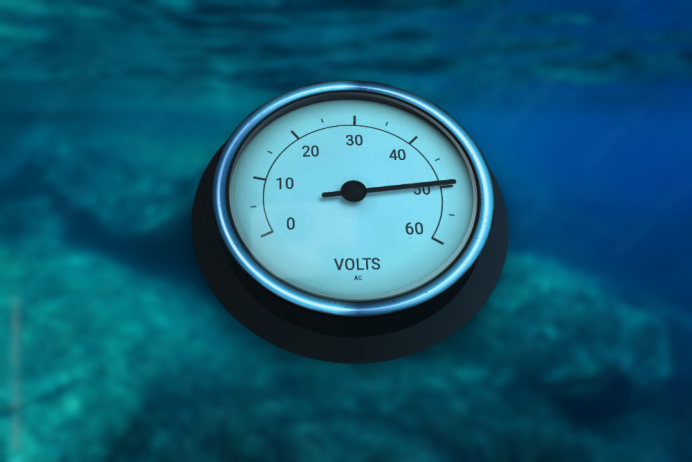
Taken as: 50 V
